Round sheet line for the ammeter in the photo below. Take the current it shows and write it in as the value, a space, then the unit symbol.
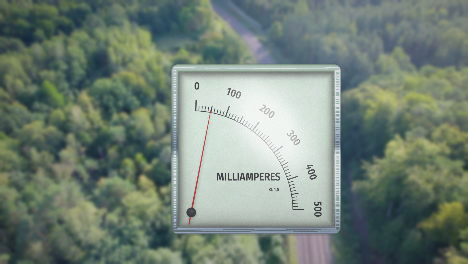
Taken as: 50 mA
